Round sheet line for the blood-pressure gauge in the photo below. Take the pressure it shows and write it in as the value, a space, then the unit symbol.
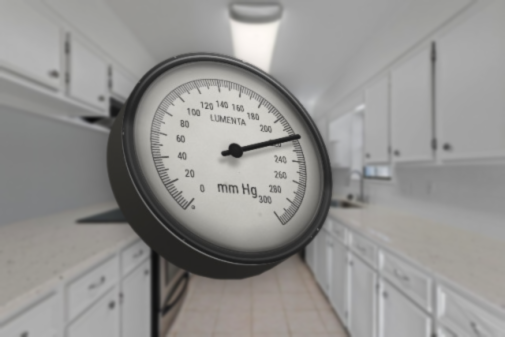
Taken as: 220 mmHg
